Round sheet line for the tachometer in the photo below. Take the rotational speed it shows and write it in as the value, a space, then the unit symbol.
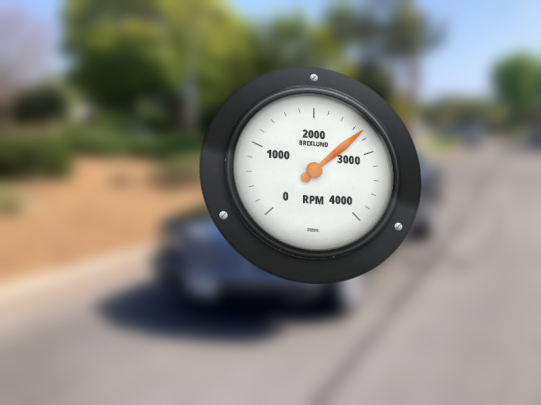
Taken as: 2700 rpm
